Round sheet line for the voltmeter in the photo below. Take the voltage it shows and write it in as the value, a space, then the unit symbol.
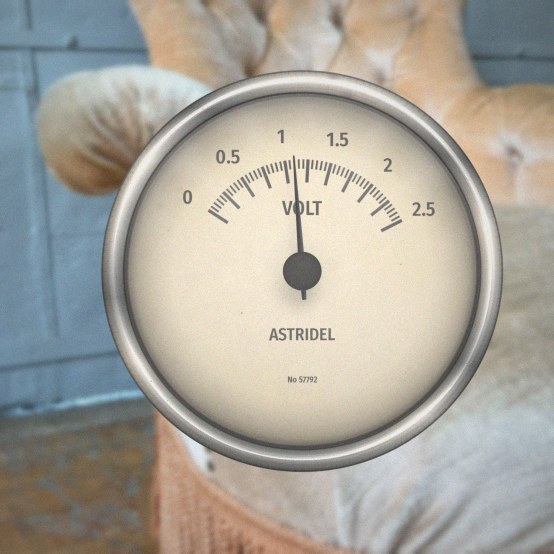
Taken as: 1.1 V
